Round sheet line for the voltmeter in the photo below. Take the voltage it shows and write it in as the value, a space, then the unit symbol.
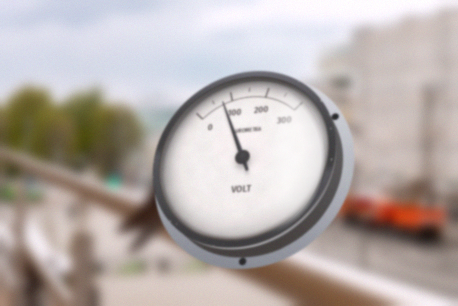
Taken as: 75 V
